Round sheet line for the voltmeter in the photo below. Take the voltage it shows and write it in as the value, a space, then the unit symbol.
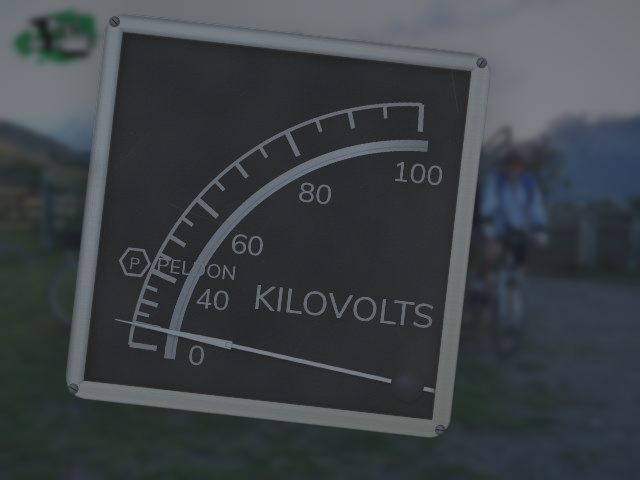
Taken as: 20 kV
